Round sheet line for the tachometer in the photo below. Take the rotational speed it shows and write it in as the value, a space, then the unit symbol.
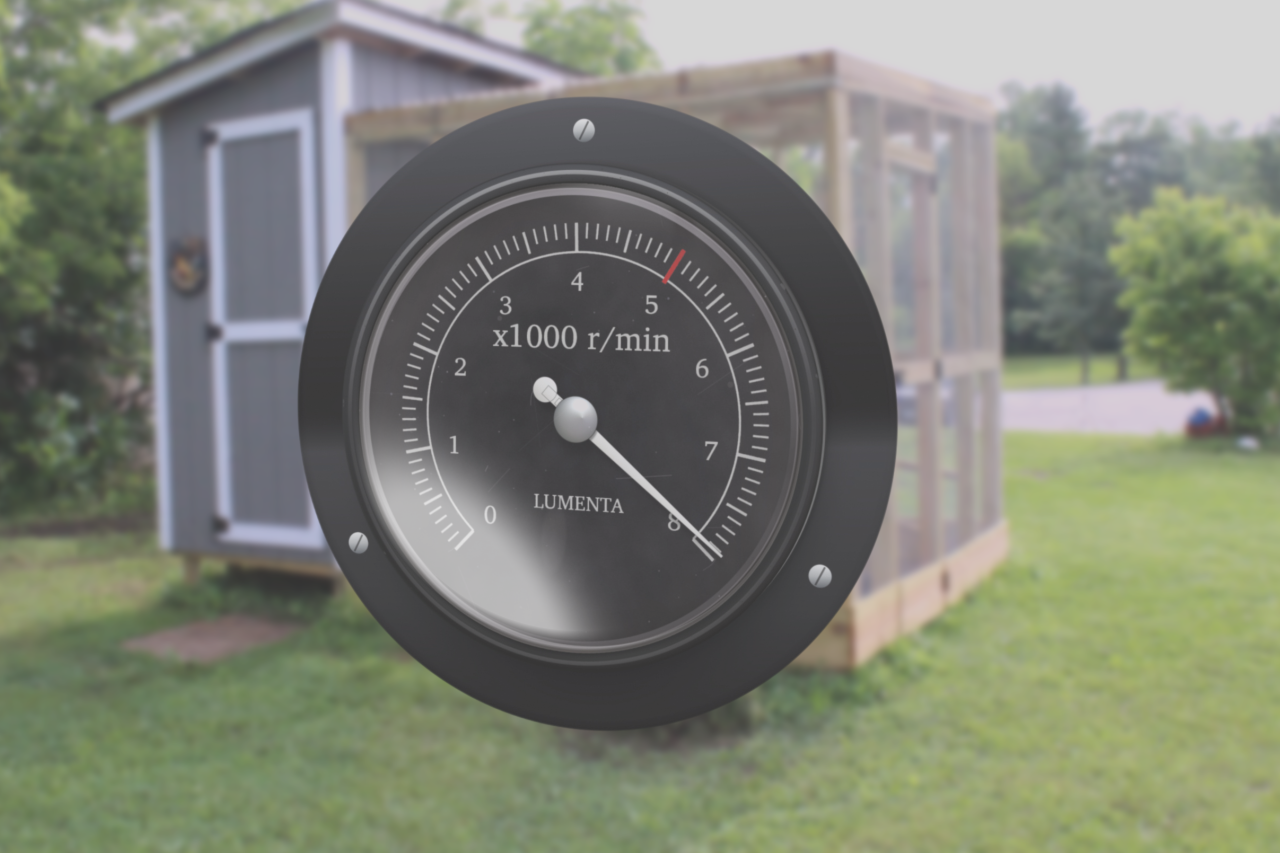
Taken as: 7900 rpm
